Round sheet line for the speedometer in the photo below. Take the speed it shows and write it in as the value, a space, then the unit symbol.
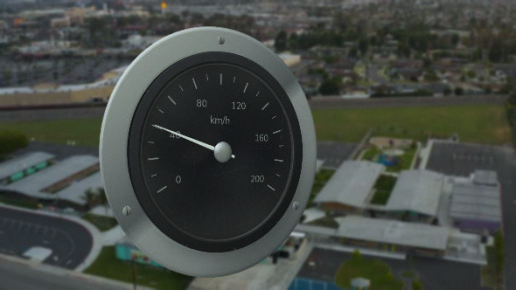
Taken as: 40 km/h
